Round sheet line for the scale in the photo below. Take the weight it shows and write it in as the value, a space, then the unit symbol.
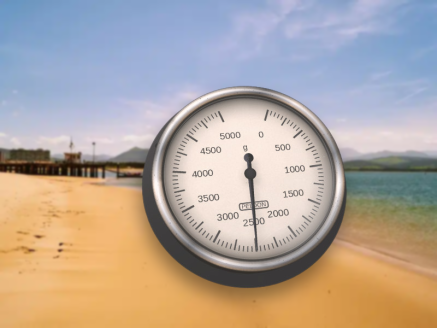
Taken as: 2500 g
